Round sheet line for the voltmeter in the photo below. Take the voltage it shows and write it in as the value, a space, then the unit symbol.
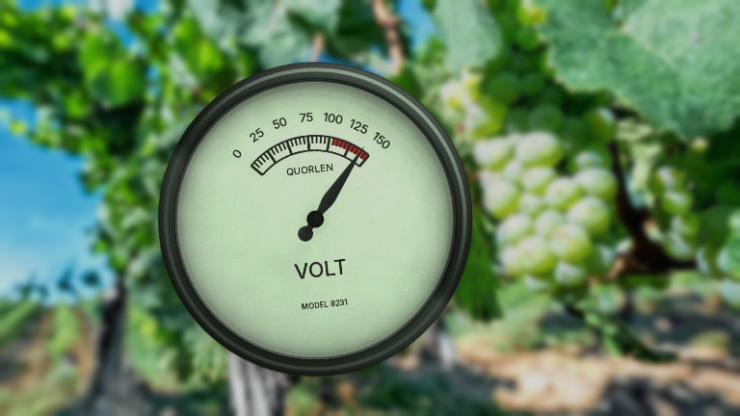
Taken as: 140 V
